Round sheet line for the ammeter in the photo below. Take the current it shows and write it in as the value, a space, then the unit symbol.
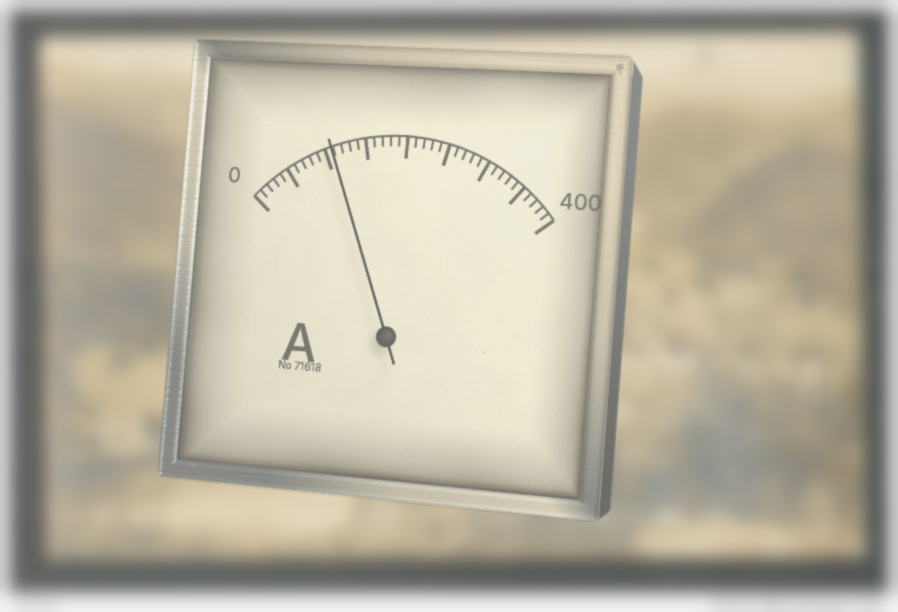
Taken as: 110 A
